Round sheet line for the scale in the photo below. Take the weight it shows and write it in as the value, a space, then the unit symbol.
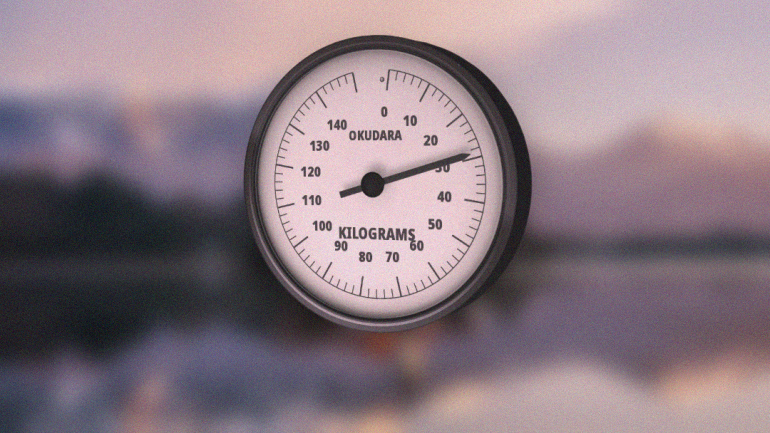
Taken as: 29 kg
